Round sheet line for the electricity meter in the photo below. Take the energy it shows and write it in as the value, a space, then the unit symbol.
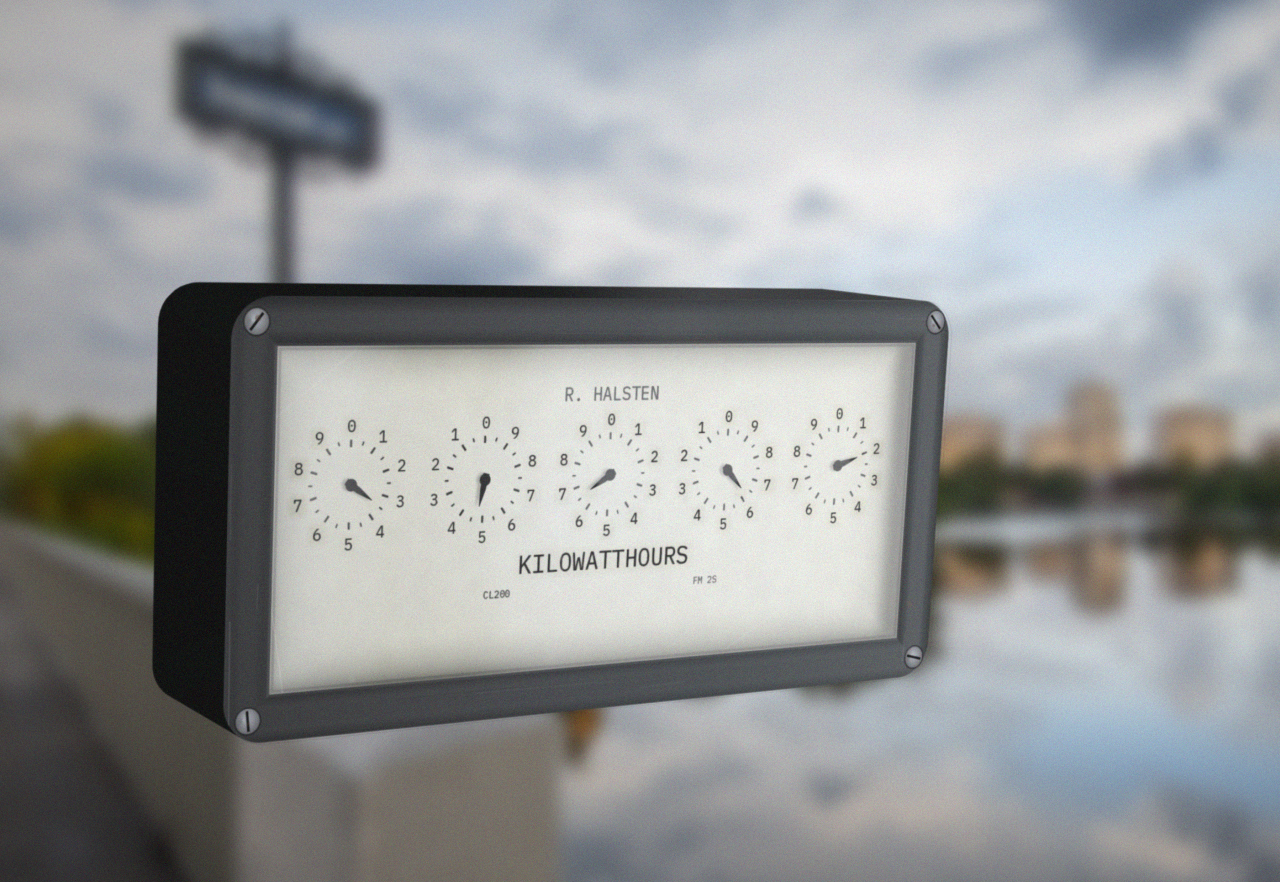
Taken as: 34662 kWh
